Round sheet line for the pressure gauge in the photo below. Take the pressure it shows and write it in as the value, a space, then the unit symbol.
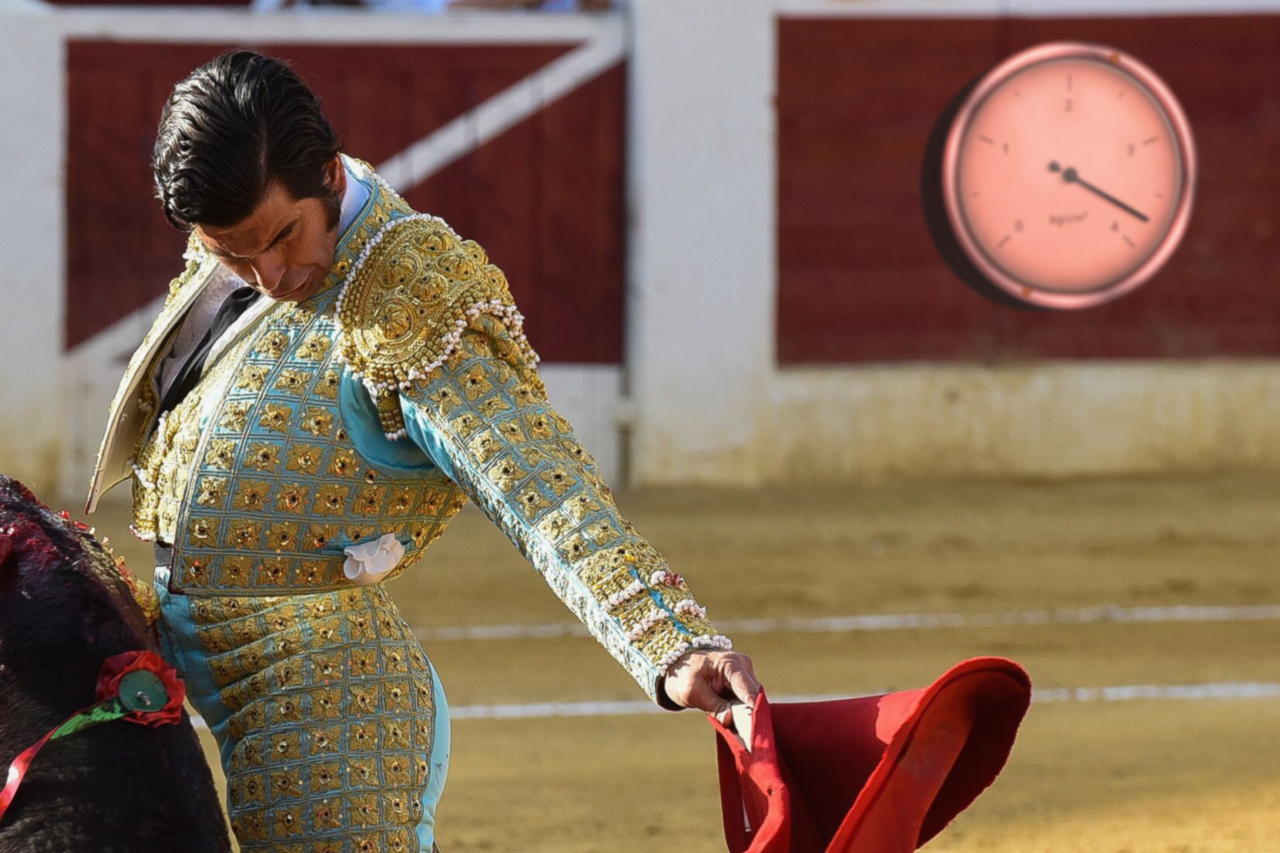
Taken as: 3.75 kg/cm²
